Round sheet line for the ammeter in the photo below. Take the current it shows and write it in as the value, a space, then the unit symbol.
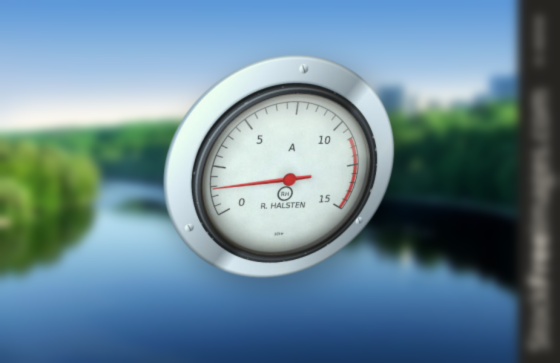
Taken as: 1.5 A
